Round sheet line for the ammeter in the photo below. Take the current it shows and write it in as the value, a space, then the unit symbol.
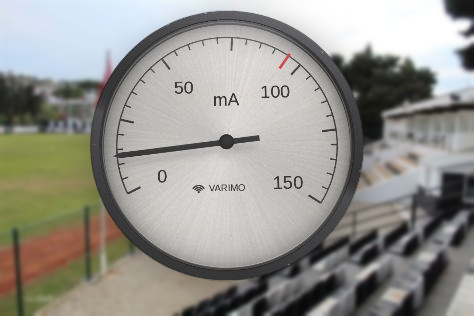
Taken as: 12.5 mA
